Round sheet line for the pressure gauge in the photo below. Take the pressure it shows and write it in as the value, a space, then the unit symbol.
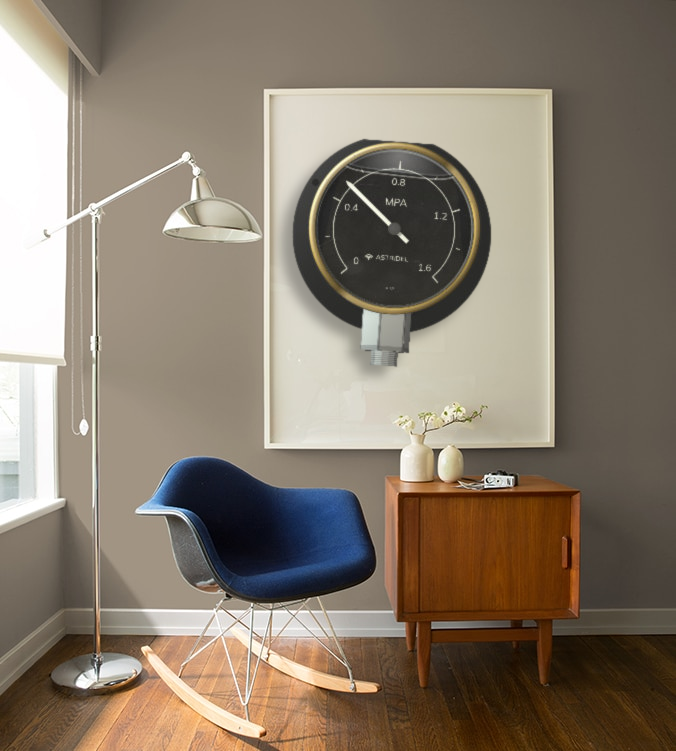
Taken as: 0.5 MPa
